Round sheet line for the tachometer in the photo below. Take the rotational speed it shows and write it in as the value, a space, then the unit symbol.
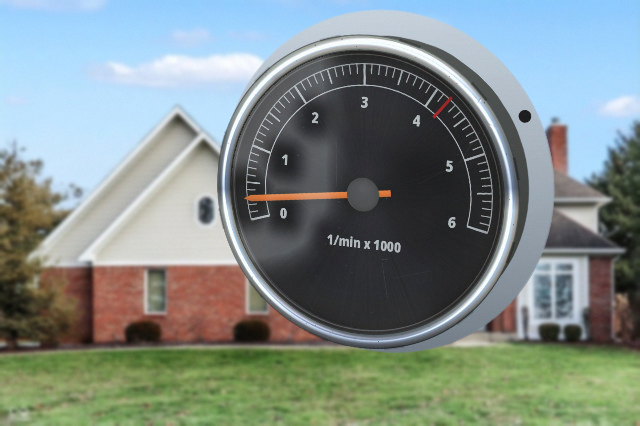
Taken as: 300 rpm
